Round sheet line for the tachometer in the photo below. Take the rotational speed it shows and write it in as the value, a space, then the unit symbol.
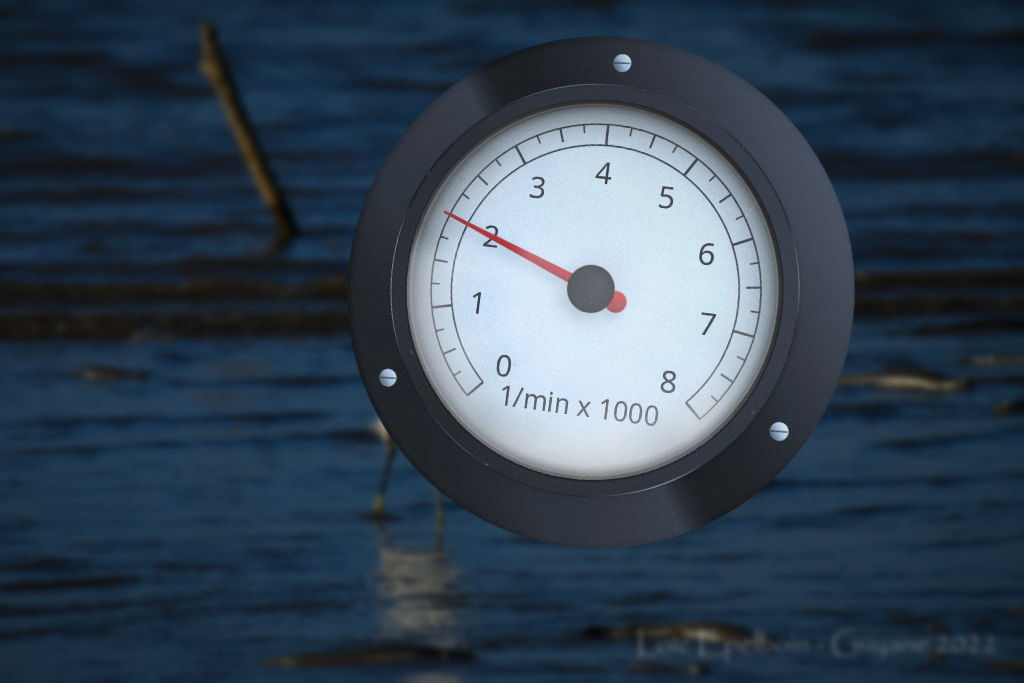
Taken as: 2000 rpm
